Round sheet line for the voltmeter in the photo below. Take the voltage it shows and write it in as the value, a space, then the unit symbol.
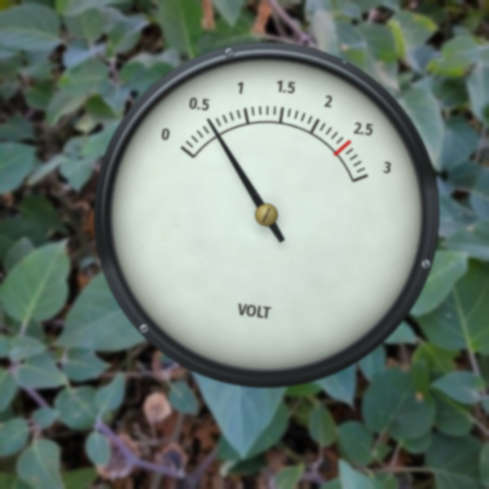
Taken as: 0.5 V
